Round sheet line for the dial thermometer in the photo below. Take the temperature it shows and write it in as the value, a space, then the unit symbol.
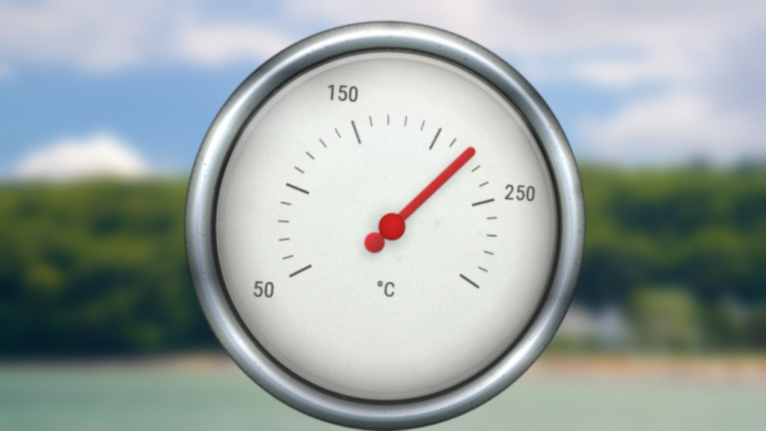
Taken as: 220 °C
